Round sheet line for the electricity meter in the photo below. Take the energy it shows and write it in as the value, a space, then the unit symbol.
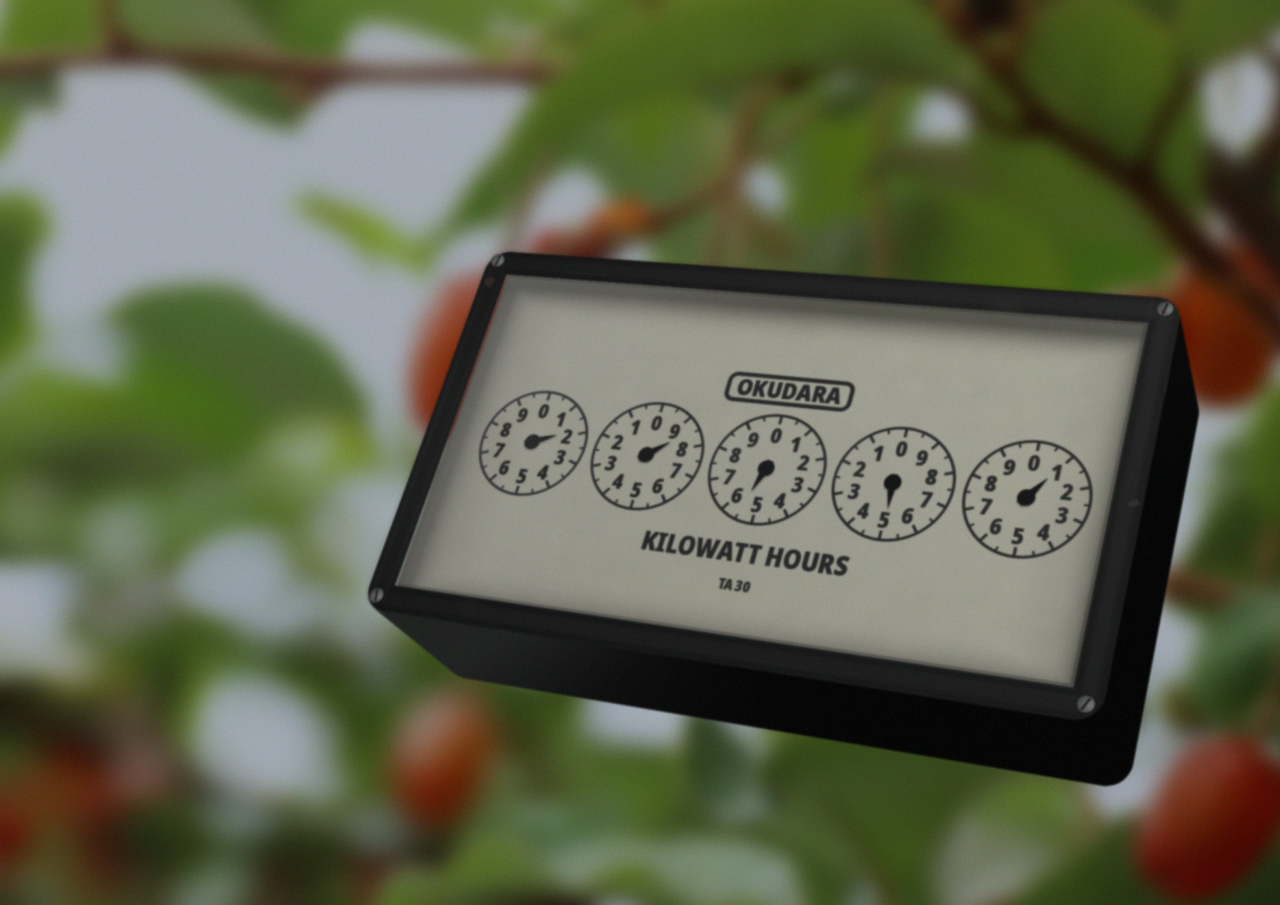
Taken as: 18551 kWh
